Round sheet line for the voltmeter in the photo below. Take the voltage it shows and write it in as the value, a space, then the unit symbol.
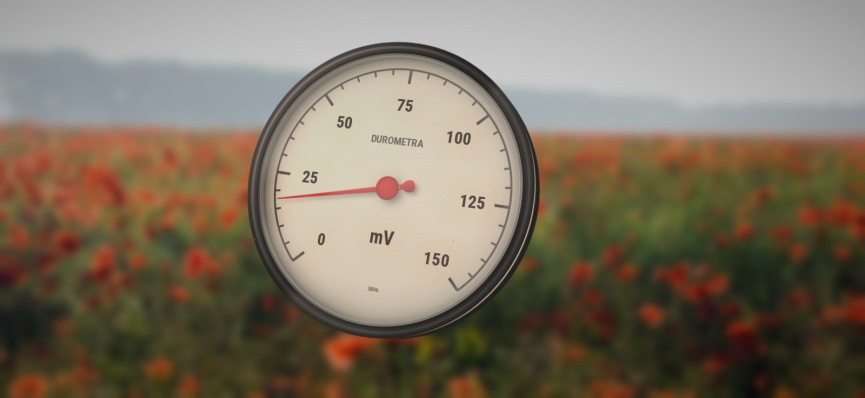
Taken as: 17.5 mV
